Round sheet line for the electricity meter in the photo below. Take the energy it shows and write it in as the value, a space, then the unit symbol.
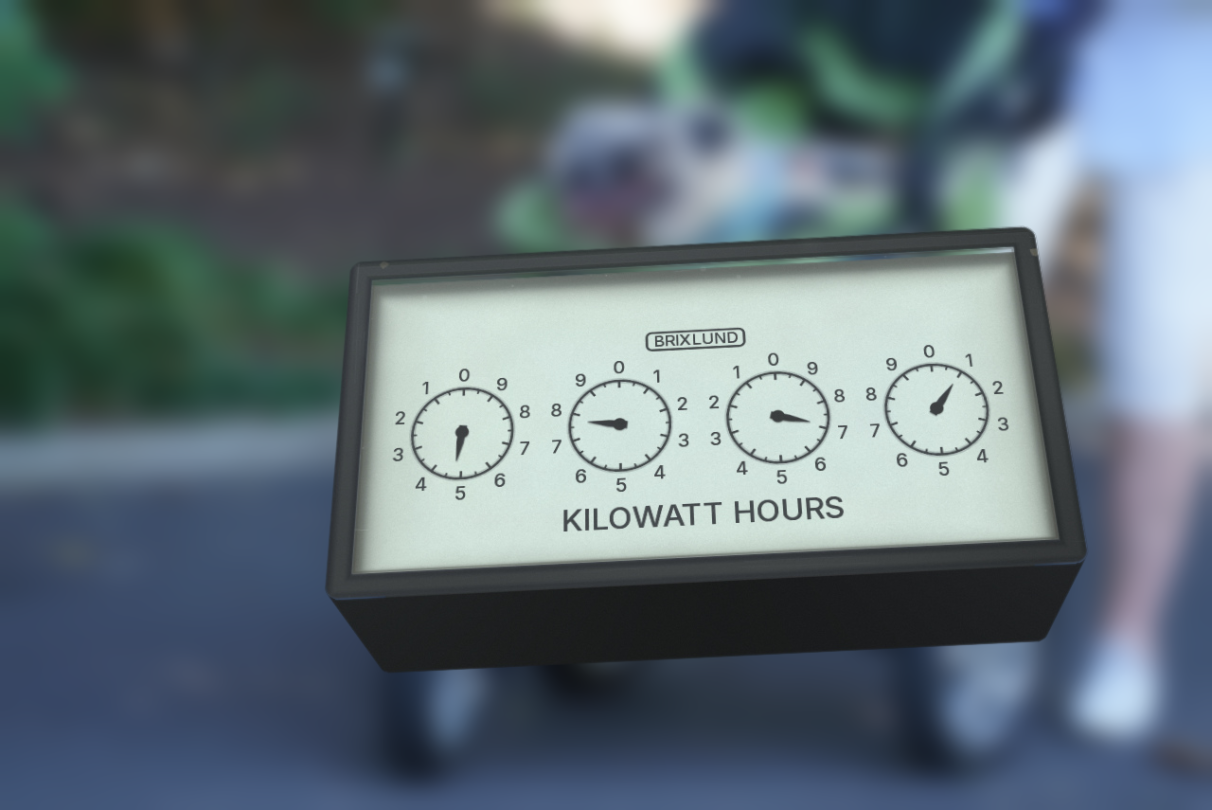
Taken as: 4771 kWh
